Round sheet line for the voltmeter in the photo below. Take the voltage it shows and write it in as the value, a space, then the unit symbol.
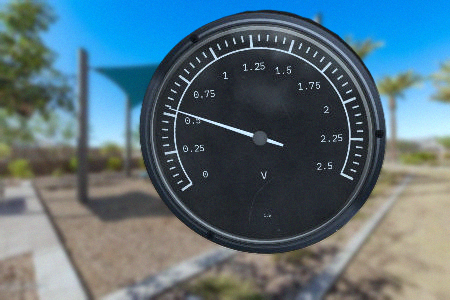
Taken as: 0.55 V
